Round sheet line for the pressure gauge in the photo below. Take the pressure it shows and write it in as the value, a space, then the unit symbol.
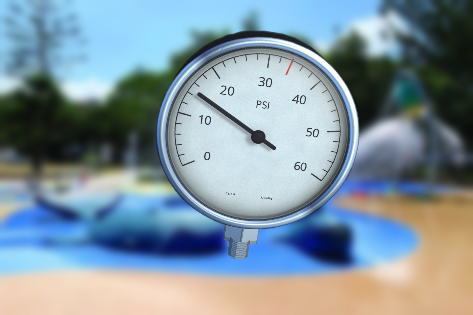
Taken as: 15 psi
